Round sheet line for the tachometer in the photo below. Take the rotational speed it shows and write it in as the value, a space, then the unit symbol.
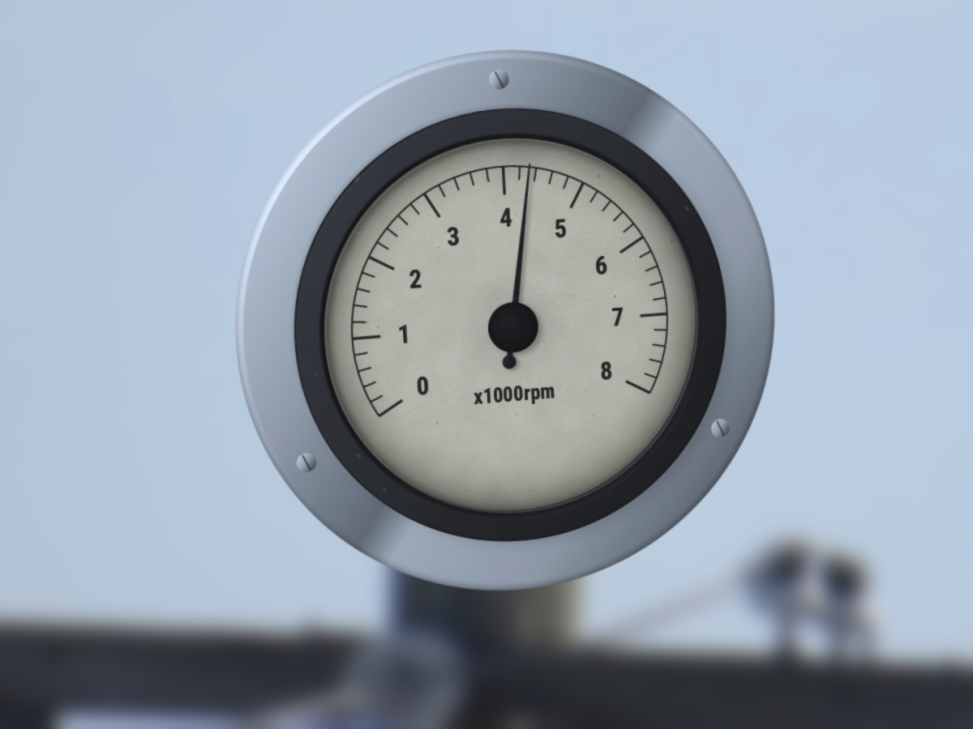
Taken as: 4300 rpm
